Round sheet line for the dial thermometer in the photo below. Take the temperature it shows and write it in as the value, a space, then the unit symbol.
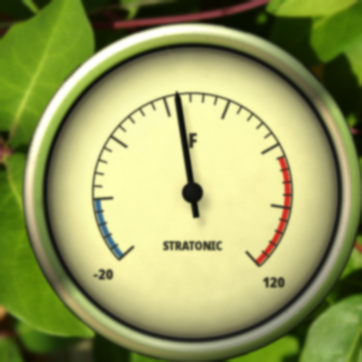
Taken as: 44 °F
